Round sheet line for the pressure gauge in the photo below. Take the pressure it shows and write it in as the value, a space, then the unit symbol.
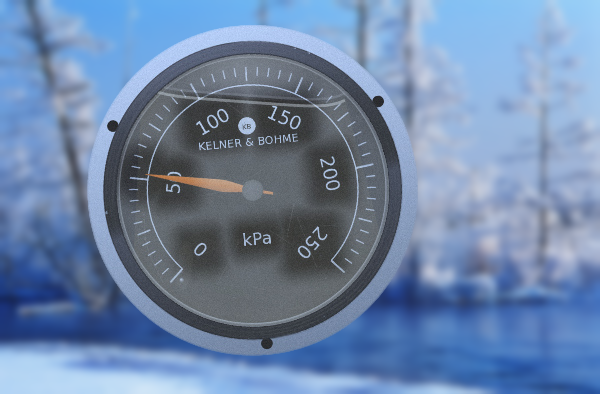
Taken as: 52.5 kPa
